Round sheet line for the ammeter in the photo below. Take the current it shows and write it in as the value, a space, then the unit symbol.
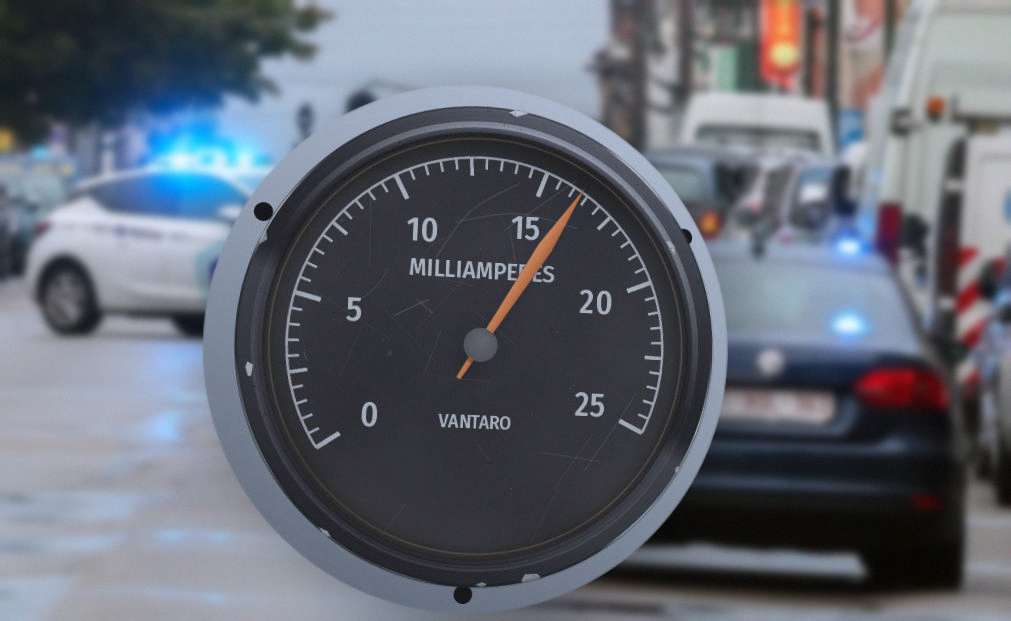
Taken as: 16.25 mA
